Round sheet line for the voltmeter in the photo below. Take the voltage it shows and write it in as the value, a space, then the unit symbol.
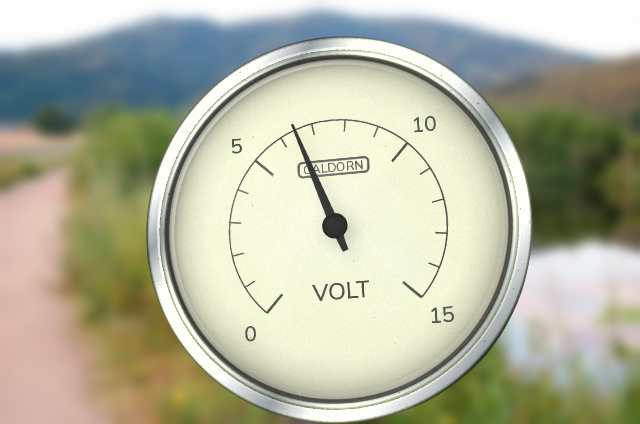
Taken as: 6.5 V
